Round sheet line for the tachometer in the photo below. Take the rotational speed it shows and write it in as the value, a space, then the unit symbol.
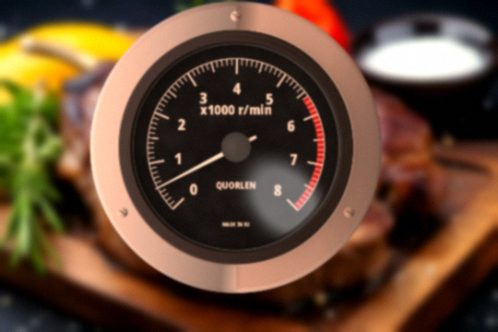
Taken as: 500 rpm
